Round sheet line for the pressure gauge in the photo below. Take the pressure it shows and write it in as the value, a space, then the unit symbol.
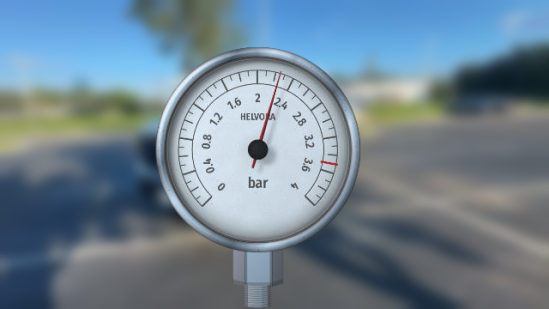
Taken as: 2.25 bar
